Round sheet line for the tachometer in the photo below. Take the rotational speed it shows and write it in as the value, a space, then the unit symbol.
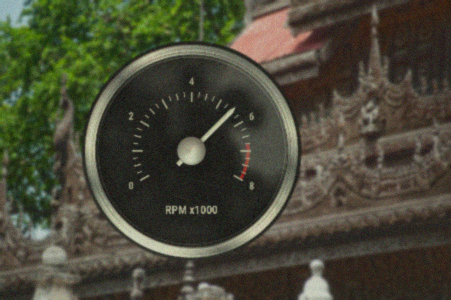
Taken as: 5500 rpm
